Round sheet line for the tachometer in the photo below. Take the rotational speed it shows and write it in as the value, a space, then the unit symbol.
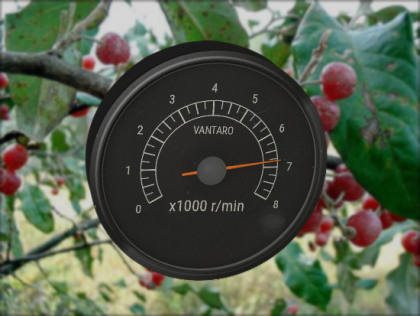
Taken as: 6750 rpm
